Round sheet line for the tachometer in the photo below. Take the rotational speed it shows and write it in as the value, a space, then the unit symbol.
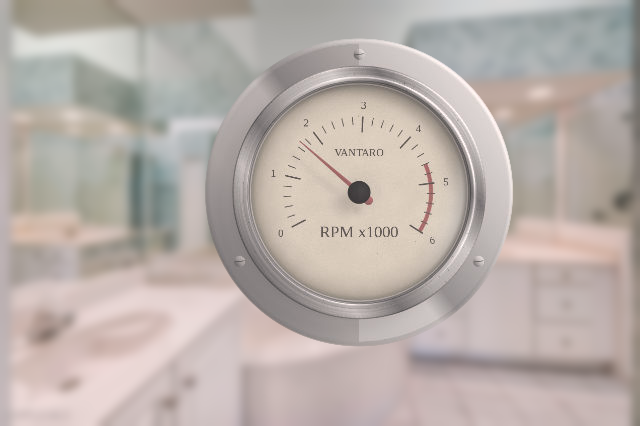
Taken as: 1700 rpm
